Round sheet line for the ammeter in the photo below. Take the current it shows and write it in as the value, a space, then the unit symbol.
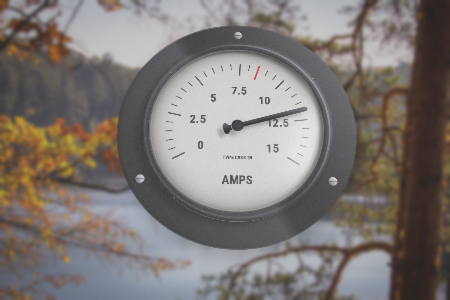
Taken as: 12 A
